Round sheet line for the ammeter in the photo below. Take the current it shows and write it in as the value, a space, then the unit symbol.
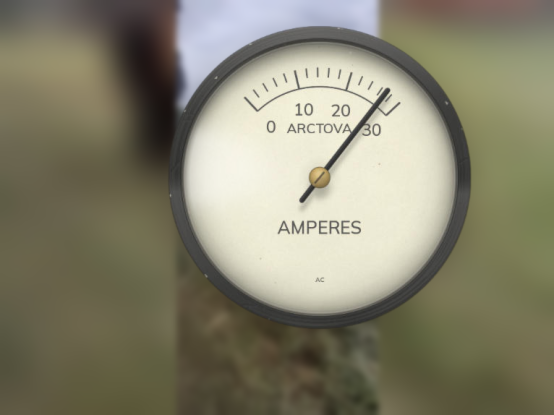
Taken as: 27 A
